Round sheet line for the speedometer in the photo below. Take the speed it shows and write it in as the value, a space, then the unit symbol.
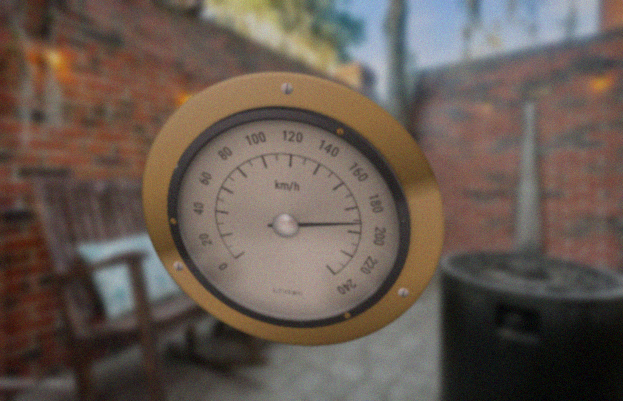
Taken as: 190 km/h
